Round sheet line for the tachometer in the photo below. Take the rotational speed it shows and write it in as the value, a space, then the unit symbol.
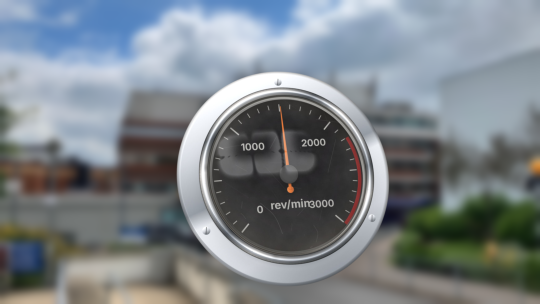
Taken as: 1500 rpm
